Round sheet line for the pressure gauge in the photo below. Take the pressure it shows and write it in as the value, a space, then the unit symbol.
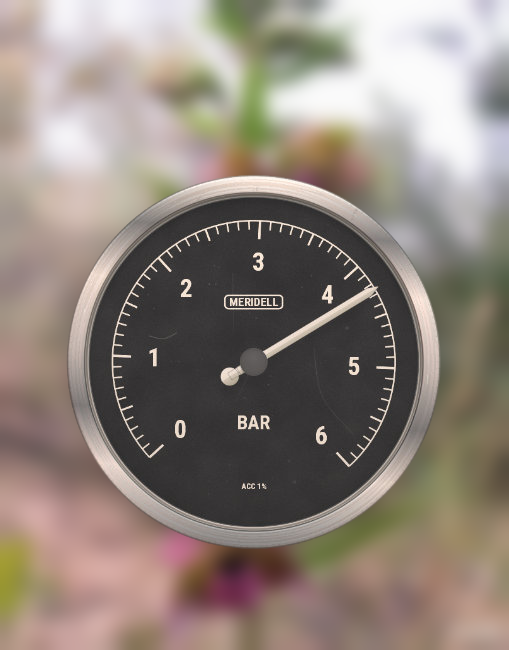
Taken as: 4.25 bar
